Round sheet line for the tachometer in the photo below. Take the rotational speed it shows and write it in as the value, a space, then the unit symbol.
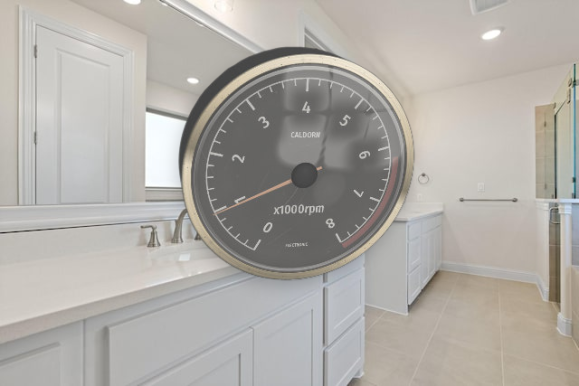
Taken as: 1000 rpm
